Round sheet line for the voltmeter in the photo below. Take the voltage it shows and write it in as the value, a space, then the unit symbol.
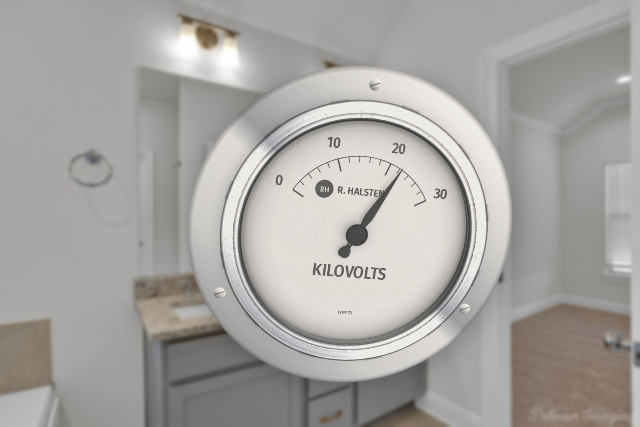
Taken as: 22 kV
